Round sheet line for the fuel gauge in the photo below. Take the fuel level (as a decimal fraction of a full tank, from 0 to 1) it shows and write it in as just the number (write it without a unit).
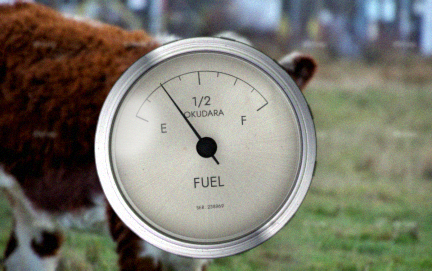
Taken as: 0.25
